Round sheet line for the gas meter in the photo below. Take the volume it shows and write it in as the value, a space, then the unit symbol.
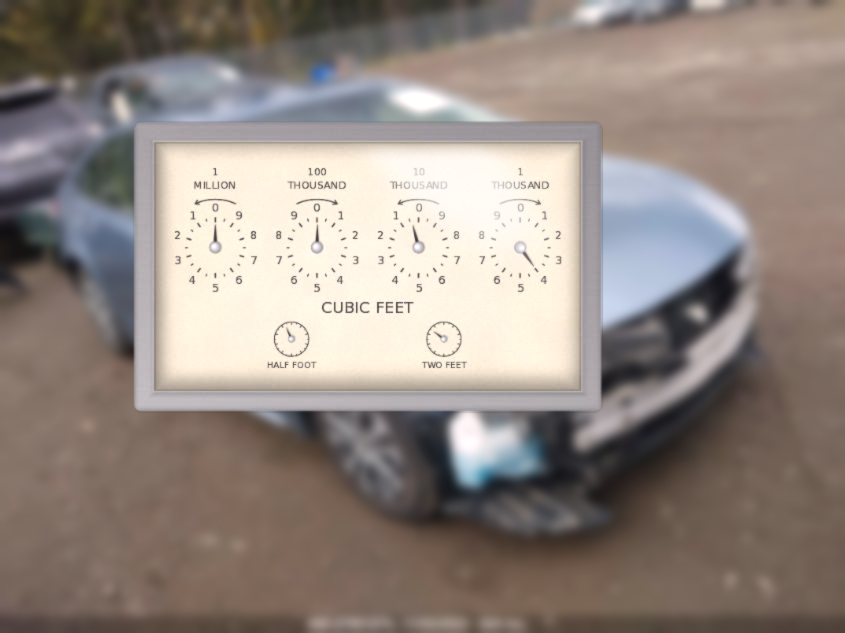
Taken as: 400 ft³
